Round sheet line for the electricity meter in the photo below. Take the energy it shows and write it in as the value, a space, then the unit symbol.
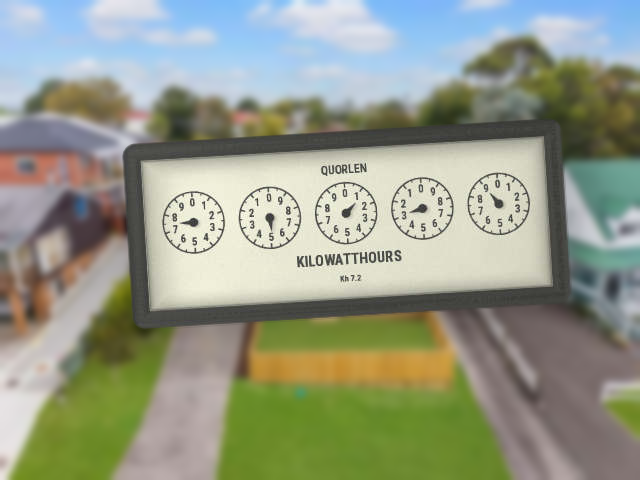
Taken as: 75129 kWh
